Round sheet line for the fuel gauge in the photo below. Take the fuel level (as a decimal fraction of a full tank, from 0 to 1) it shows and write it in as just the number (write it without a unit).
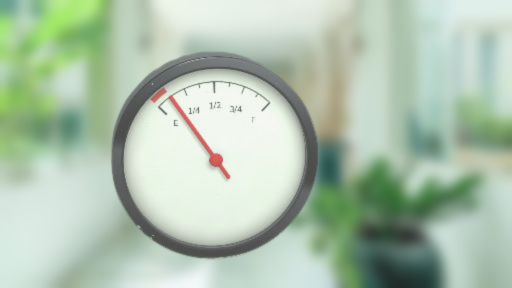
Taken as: 0.125
